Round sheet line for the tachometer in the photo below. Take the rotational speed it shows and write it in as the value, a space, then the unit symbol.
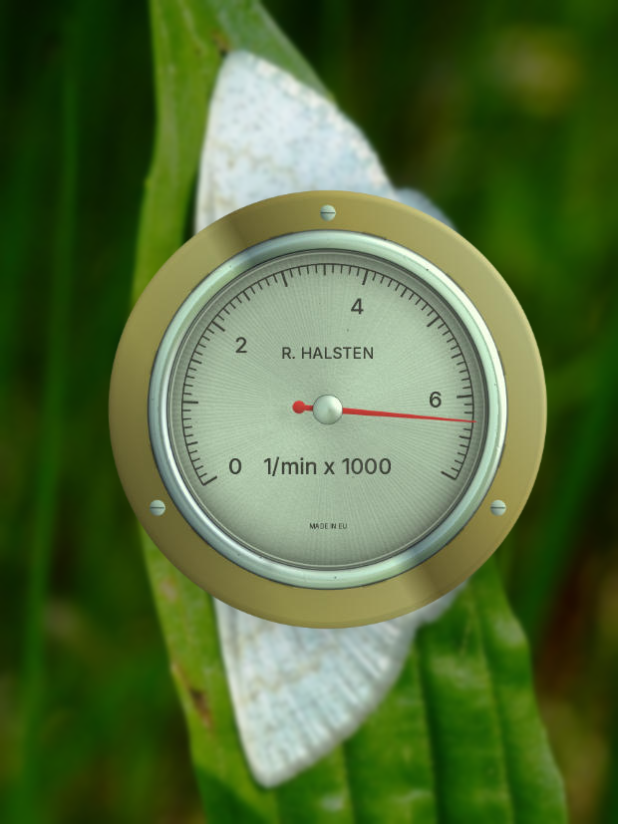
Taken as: 6300 rpm
